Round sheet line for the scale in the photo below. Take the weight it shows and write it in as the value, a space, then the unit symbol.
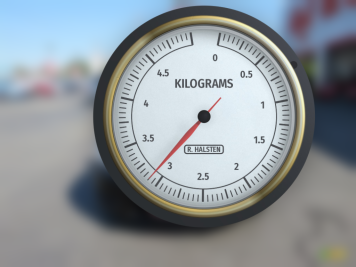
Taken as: 3.1 kg
